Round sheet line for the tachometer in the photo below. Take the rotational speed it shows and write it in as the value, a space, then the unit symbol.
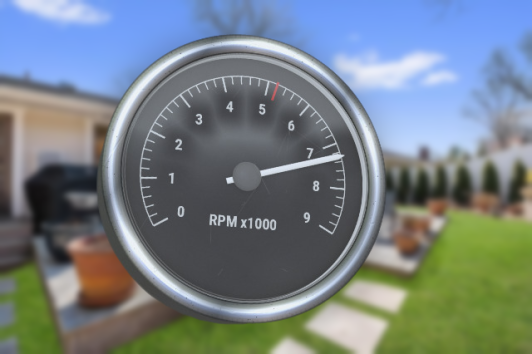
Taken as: 7300 rpm
